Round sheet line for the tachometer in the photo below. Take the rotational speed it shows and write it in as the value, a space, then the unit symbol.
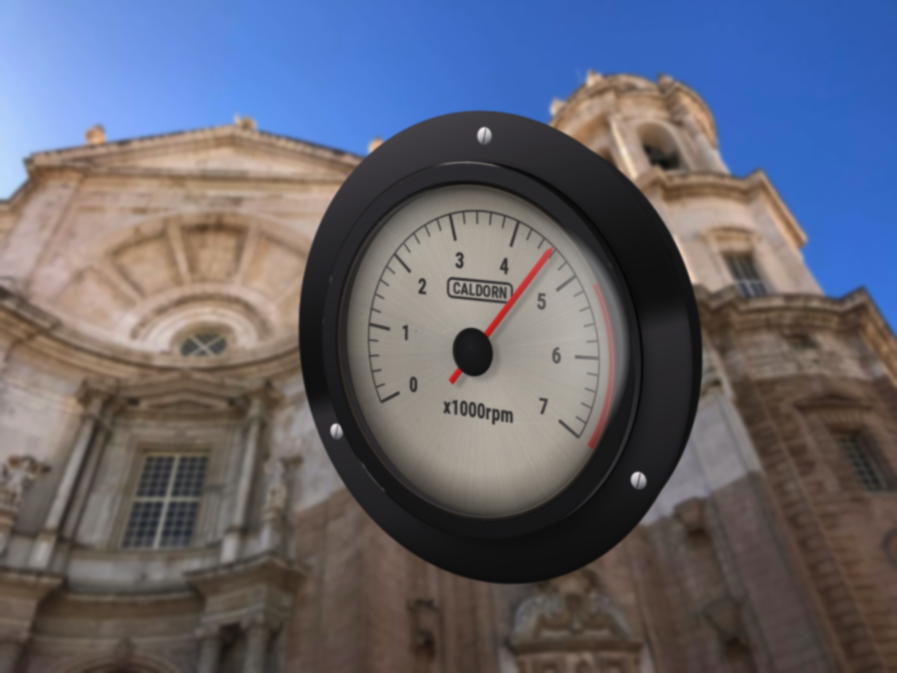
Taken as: 4600 rpm
